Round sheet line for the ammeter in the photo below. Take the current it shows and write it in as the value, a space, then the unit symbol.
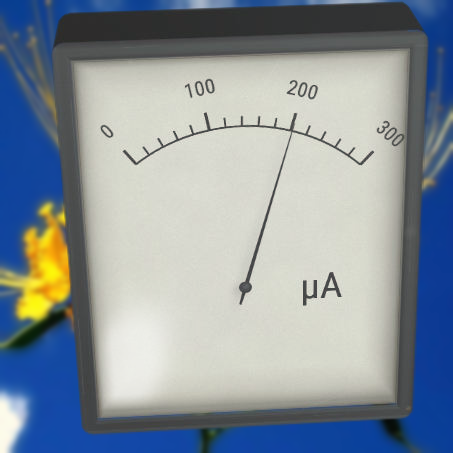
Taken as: 200 µA
